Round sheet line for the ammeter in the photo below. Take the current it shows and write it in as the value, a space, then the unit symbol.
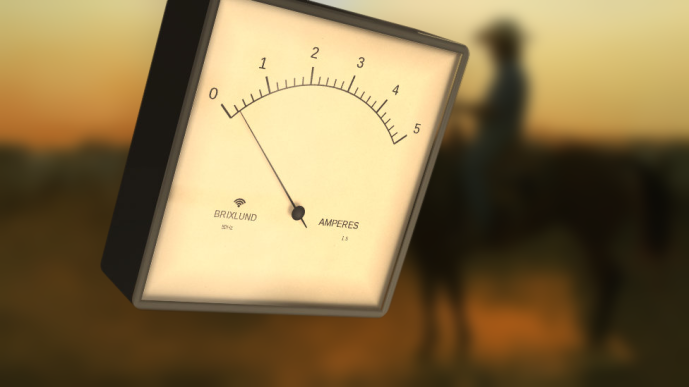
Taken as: 0.2 A
